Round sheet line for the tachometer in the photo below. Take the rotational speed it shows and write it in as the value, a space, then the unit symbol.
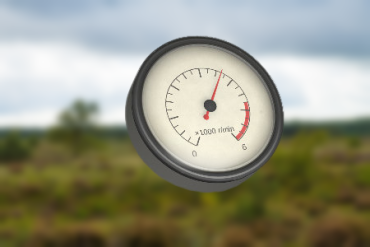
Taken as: 3625 rpm
